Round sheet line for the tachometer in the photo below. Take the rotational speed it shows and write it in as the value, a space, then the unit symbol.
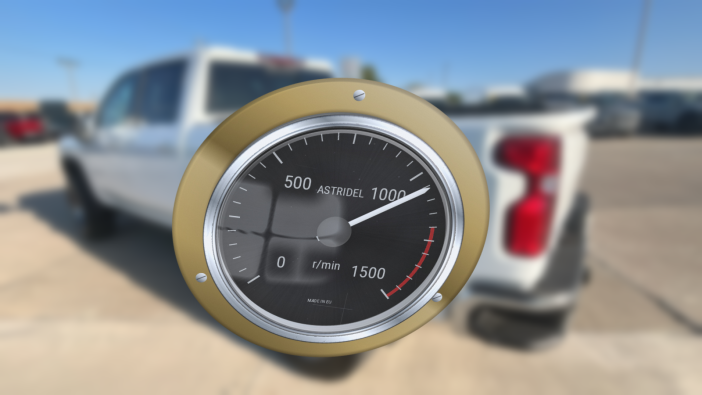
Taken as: 1050 rpm
